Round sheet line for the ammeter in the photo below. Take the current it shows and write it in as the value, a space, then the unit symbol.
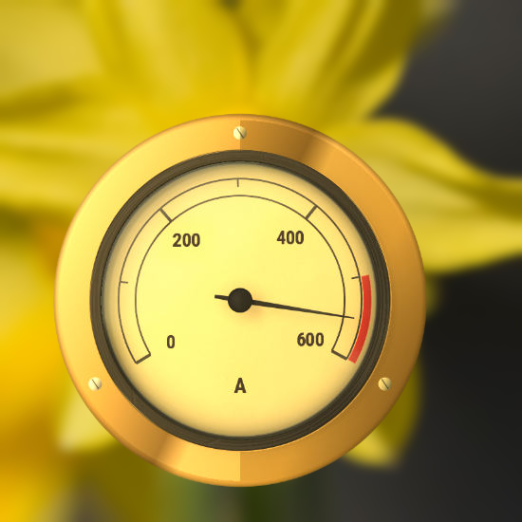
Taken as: 550 A
